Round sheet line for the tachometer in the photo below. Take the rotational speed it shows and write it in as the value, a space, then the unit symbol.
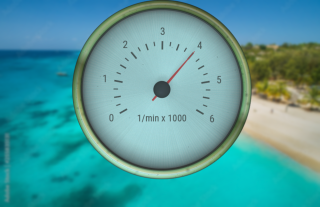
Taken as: 4000 rpm
